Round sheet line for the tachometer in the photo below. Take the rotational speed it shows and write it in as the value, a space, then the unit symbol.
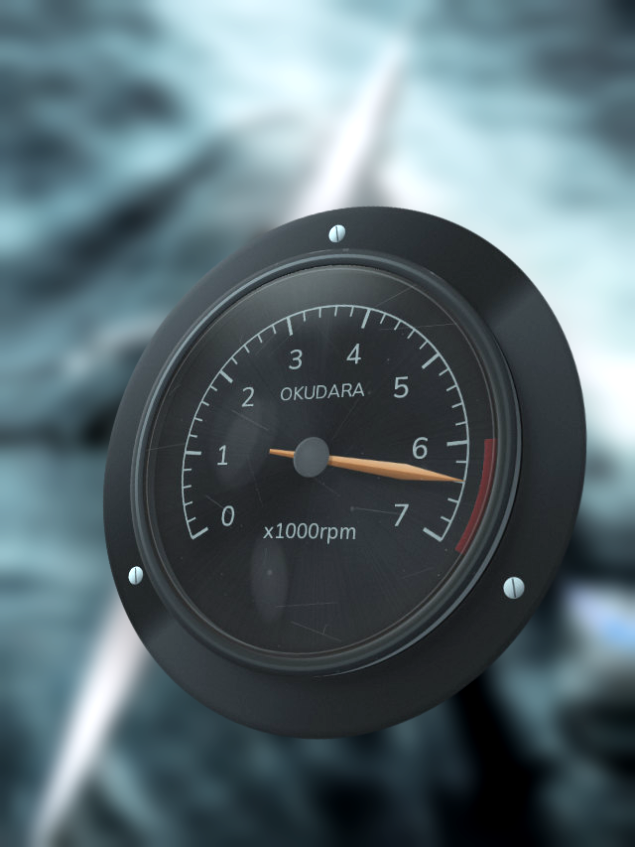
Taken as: 6400 rpm
